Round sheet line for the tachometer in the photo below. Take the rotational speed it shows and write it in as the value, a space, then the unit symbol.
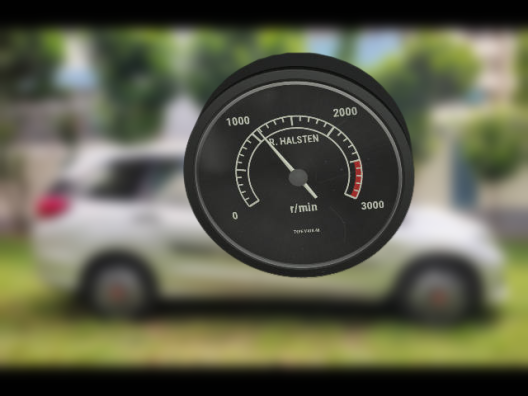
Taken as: 1100 rpm
